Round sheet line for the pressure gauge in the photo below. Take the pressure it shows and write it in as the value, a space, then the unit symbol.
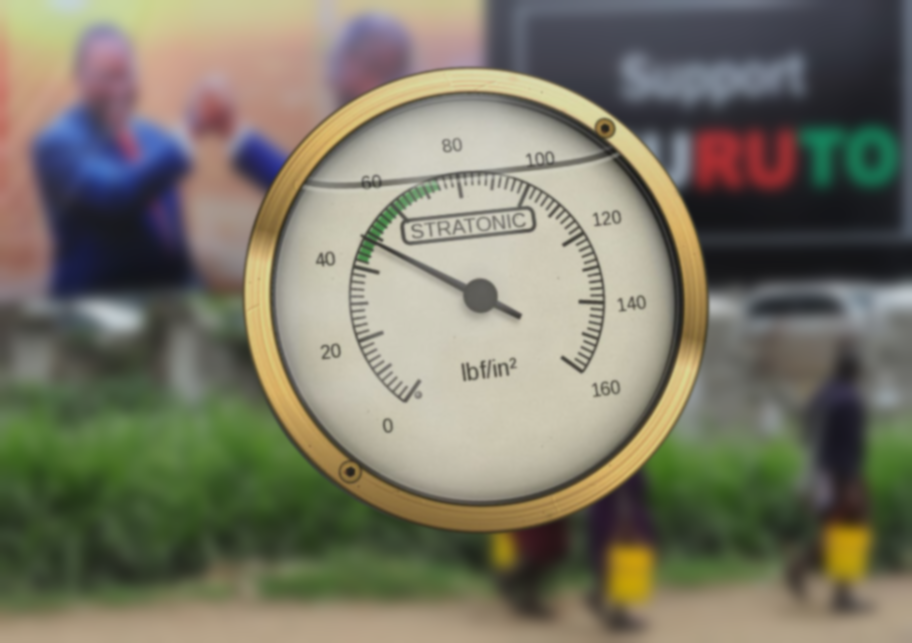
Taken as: 48 psi
